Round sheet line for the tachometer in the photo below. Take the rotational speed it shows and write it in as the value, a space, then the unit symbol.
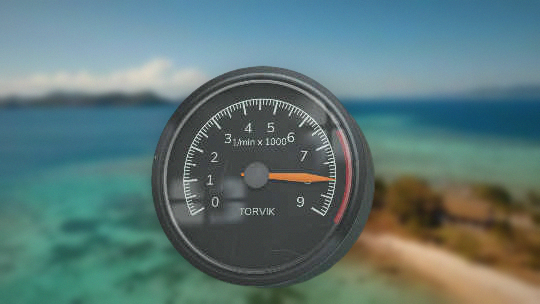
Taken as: 8000 rpm
